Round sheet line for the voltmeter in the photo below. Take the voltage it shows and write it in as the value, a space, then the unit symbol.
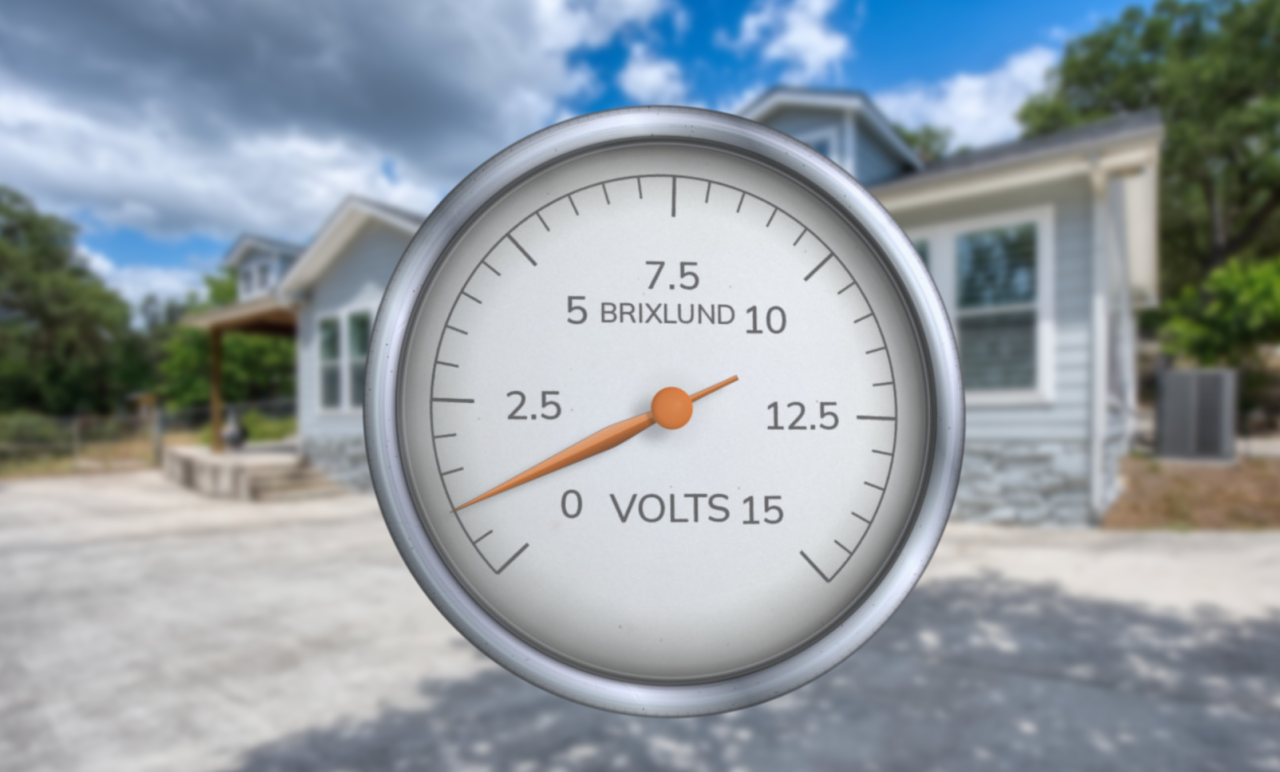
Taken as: 1 V
